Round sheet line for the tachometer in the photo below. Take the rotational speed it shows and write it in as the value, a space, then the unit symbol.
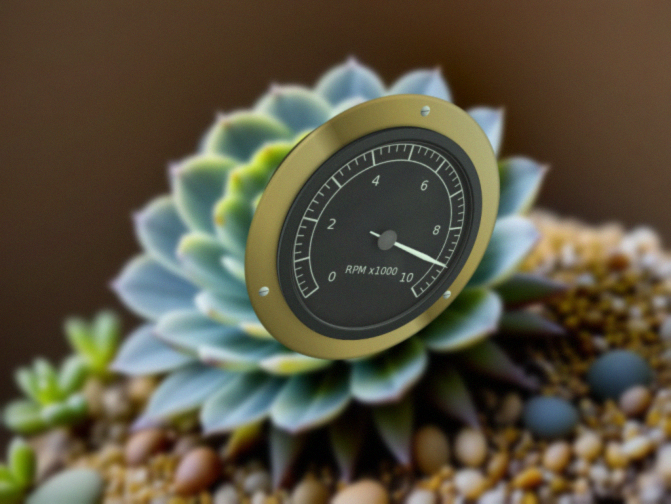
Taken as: 9000 rpm
